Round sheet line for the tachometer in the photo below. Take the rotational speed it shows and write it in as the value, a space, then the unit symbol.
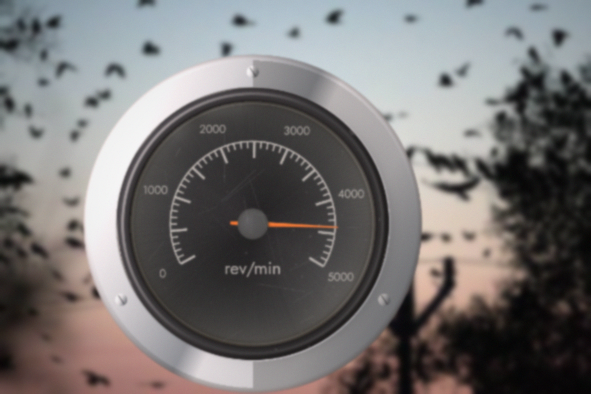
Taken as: 4400 rpm
